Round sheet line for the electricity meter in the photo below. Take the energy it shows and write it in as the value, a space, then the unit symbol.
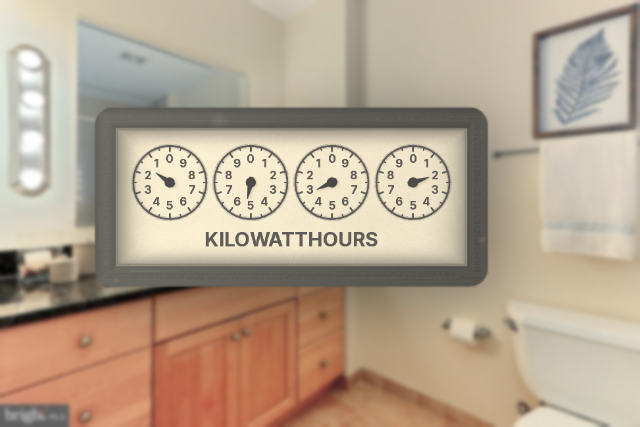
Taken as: 1532 kWh
